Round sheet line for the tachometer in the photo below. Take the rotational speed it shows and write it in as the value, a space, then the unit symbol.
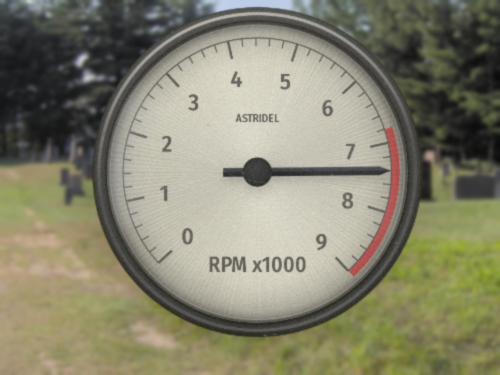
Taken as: 7400 rpm
